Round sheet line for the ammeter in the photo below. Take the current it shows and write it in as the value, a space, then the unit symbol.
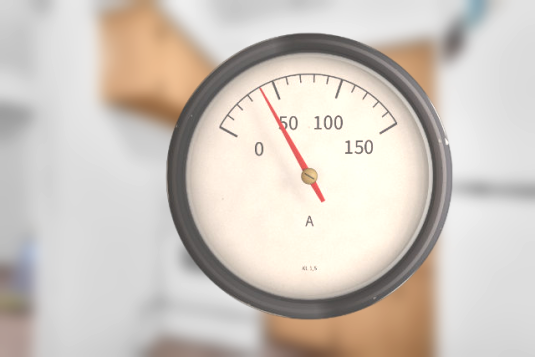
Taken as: 40 A
